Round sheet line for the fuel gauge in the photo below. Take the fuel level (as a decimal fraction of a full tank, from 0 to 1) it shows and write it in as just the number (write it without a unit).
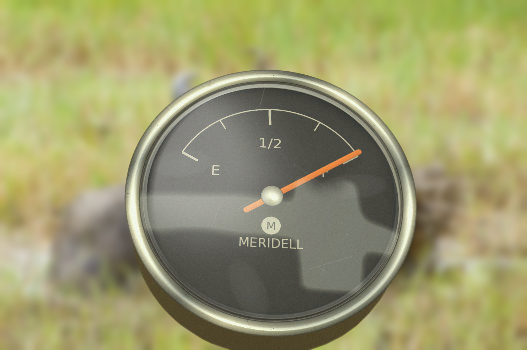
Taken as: 1
